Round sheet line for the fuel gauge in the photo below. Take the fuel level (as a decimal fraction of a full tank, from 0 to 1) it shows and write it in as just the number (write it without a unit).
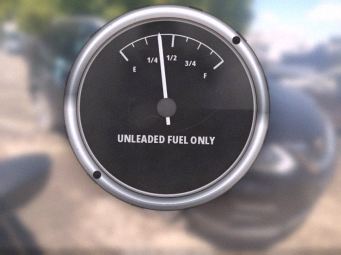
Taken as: 0.375
